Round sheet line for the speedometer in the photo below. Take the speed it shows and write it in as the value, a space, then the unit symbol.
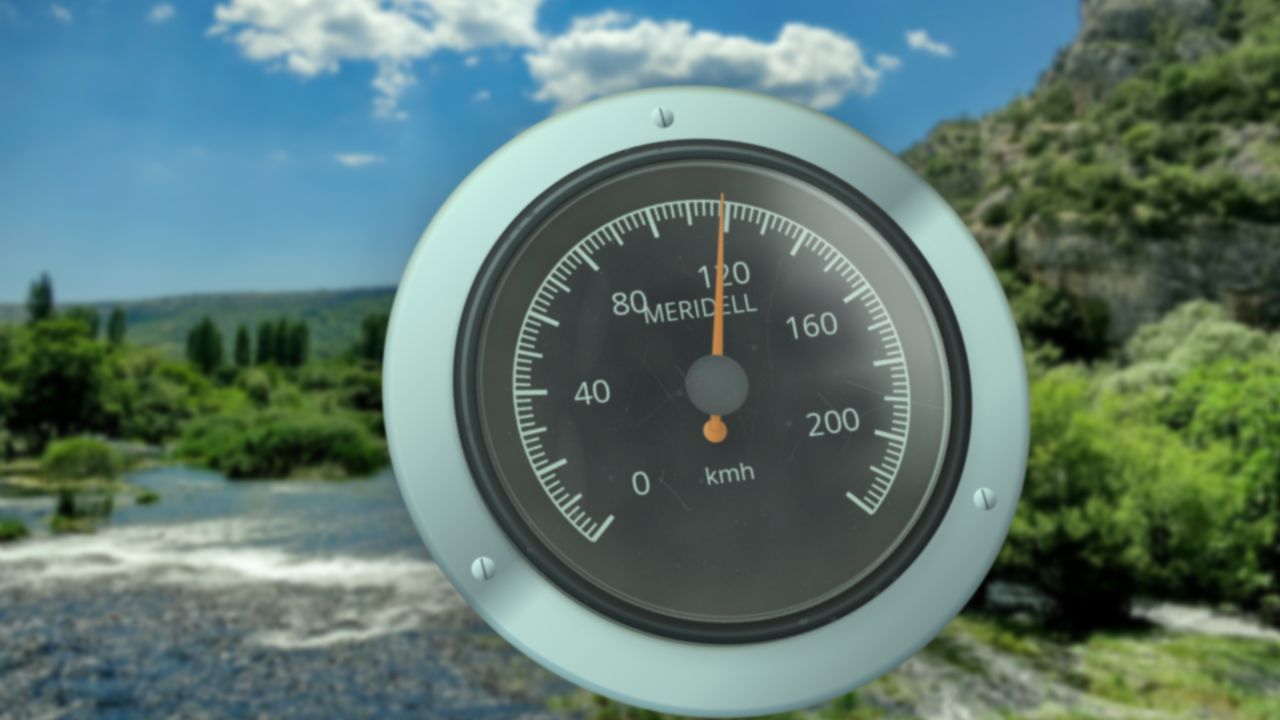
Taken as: 118 km/h
